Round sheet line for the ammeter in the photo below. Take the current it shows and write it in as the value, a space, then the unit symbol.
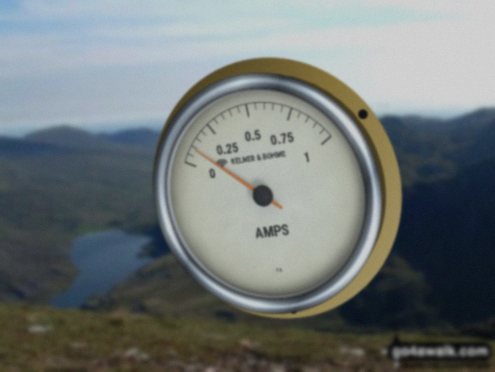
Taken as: 0.1 A
